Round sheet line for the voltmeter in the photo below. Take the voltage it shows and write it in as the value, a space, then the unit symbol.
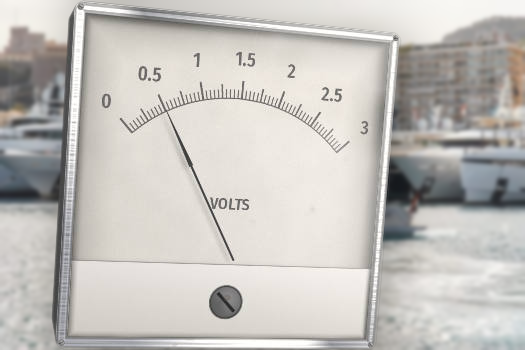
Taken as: 0.5 V
